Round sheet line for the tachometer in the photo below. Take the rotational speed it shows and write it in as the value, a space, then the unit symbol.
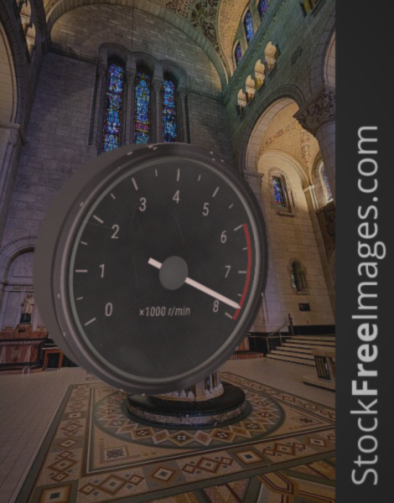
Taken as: 7750 rpm
